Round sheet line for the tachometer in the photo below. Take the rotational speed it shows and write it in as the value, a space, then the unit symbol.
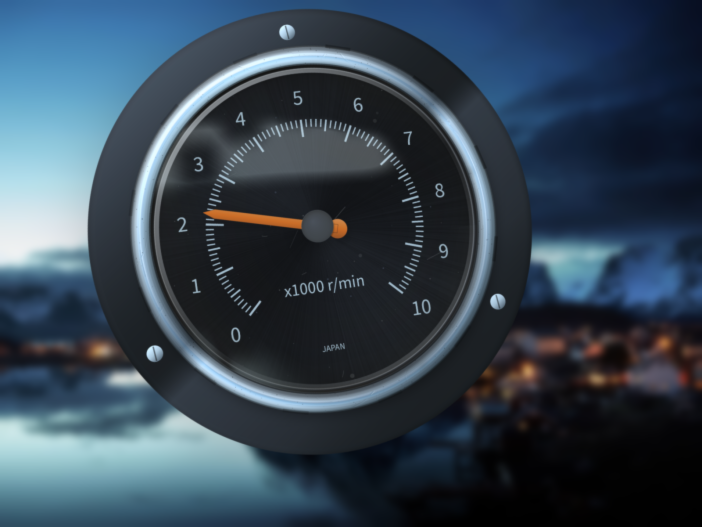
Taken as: 2200 rpm
